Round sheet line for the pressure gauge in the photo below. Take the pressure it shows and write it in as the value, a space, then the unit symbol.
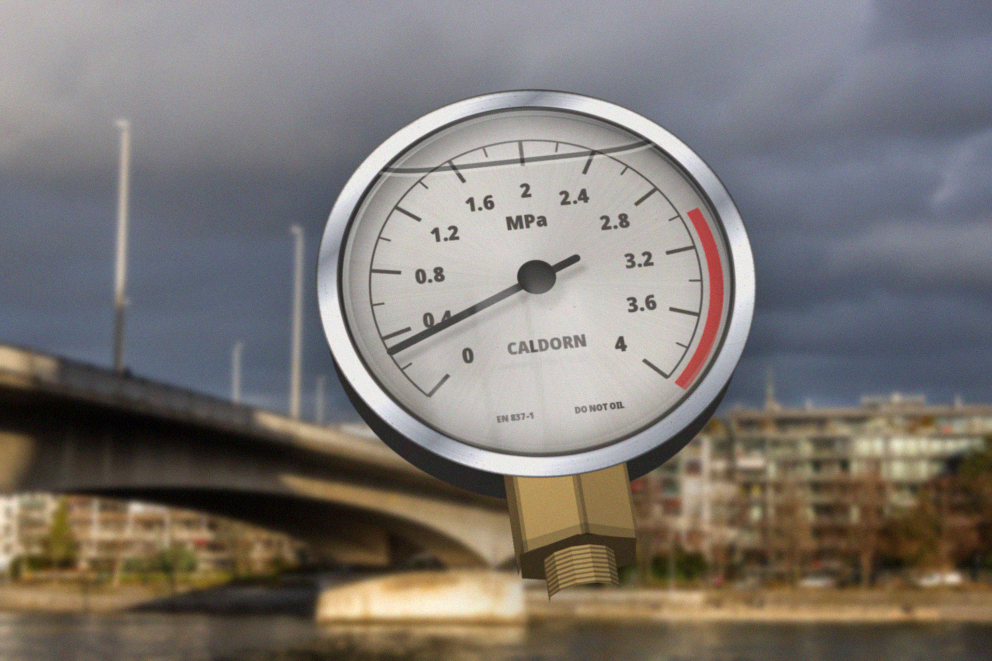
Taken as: 0.3 MPa
